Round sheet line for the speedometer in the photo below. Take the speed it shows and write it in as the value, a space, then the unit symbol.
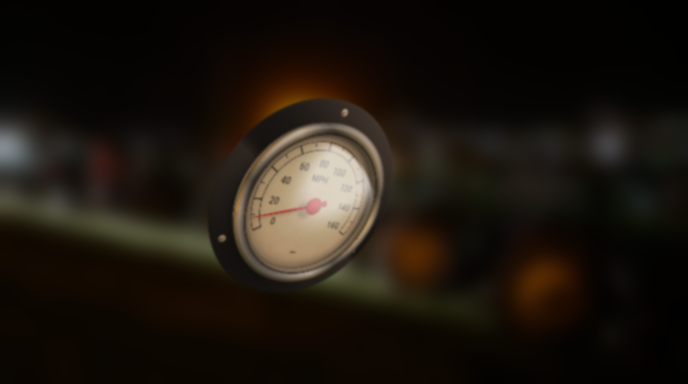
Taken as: 10 mph
